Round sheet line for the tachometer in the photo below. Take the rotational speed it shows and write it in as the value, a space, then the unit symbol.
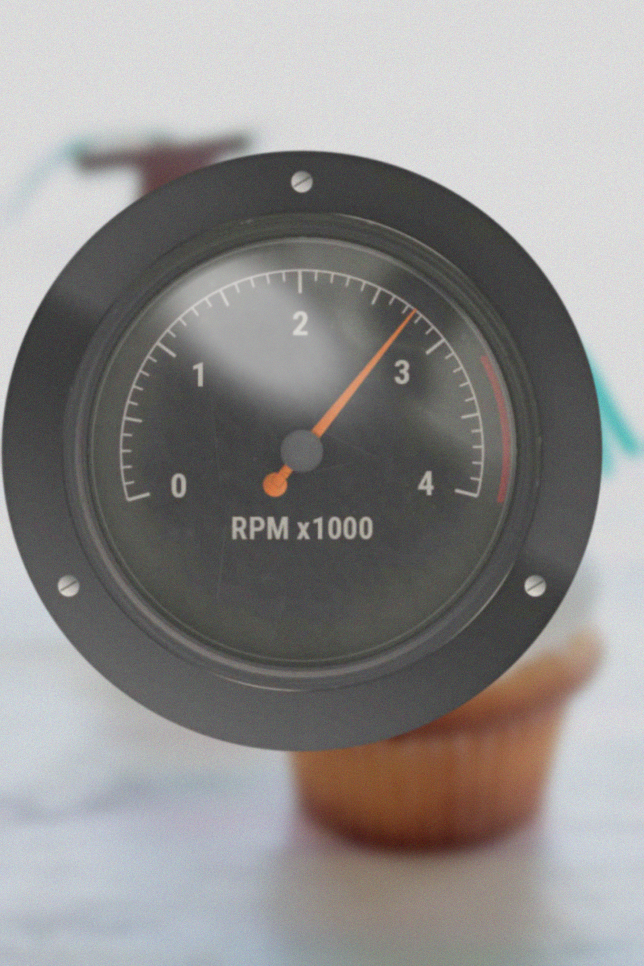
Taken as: 2750 rpm
